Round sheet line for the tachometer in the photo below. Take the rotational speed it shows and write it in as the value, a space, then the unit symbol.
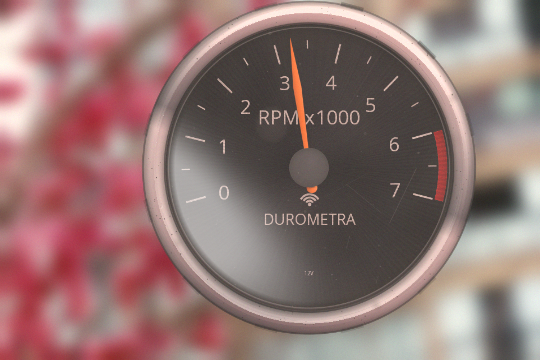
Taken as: 3250 rpm
